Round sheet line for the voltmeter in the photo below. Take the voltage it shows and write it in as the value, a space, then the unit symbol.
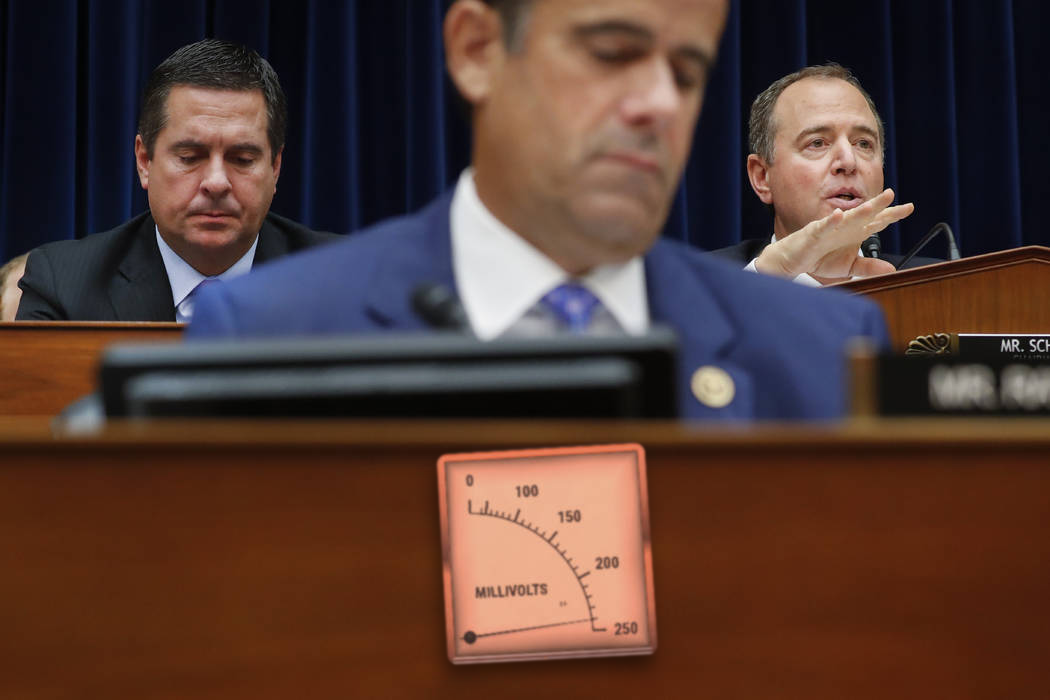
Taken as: 240 mV
